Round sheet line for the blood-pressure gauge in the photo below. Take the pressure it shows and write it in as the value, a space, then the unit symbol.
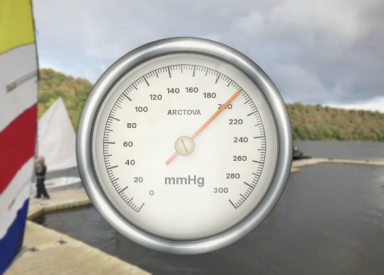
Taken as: 200 mmHg
